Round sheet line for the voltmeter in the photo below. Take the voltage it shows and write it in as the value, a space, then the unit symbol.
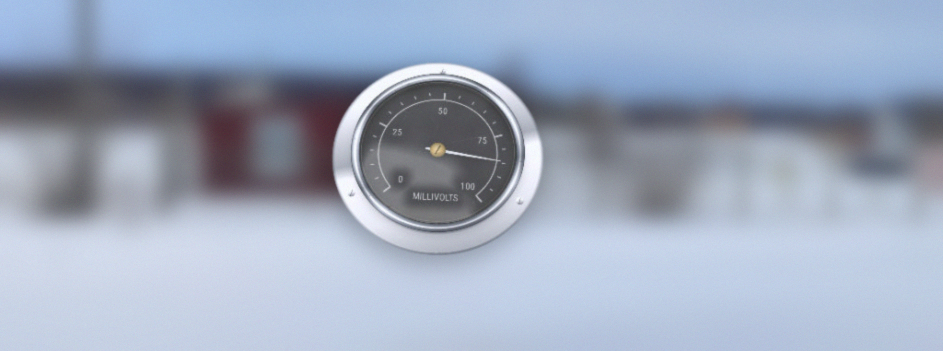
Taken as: 85 mV
